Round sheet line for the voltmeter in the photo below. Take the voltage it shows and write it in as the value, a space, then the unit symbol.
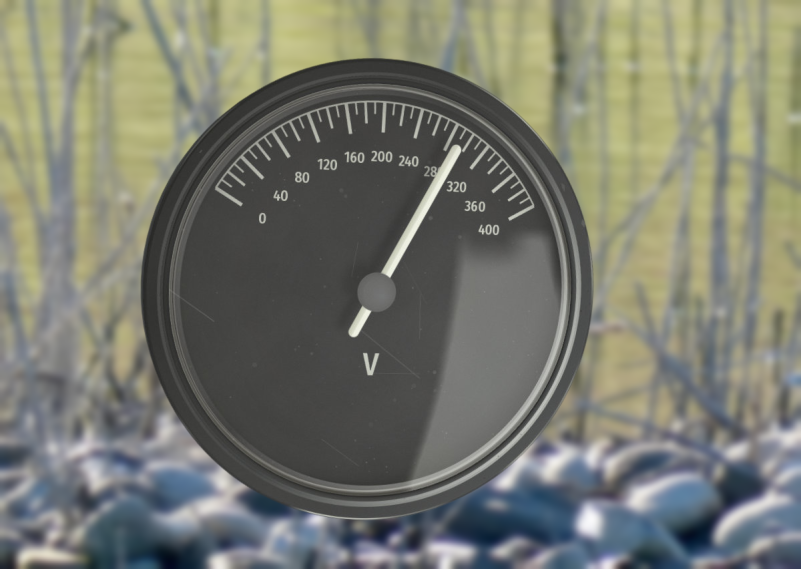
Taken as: 290 V
